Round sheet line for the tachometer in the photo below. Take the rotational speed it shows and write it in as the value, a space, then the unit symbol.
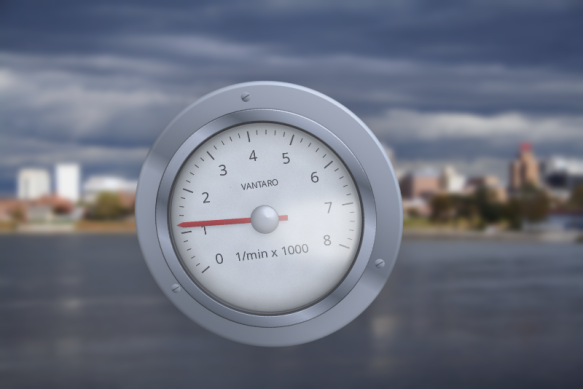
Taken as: 1200 rpm
